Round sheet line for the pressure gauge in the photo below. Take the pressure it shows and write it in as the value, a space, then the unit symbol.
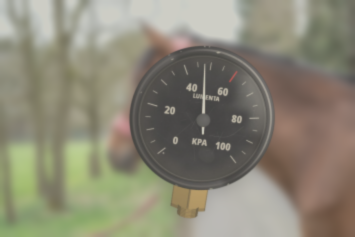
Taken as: 47.5 kPa
